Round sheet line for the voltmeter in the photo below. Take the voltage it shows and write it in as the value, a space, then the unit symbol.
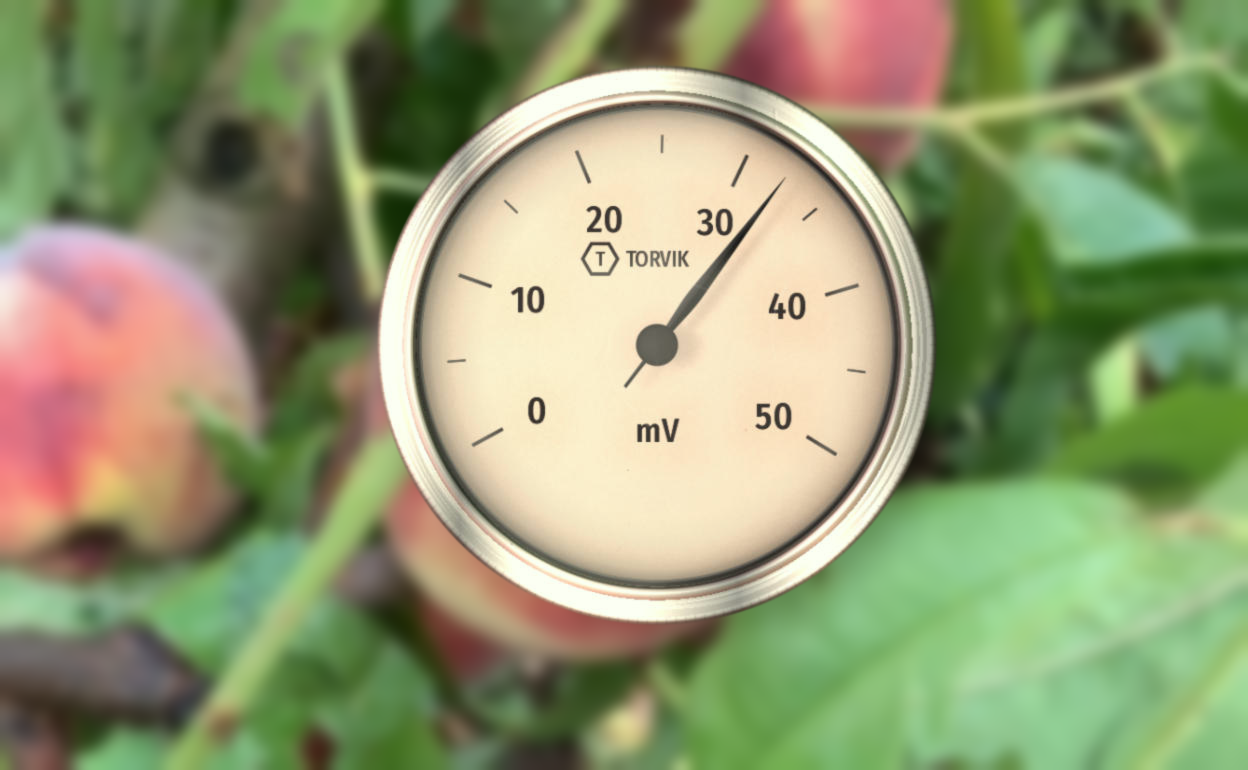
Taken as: 32.5 mV
